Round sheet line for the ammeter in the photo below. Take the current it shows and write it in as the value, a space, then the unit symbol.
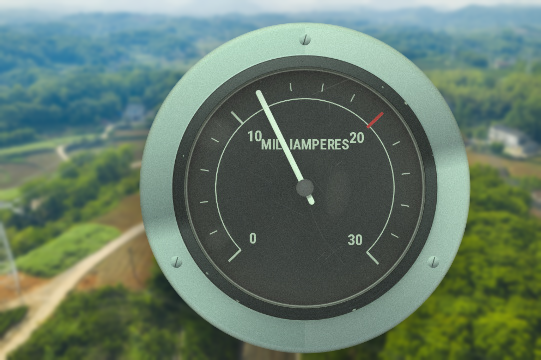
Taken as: 12 mA
